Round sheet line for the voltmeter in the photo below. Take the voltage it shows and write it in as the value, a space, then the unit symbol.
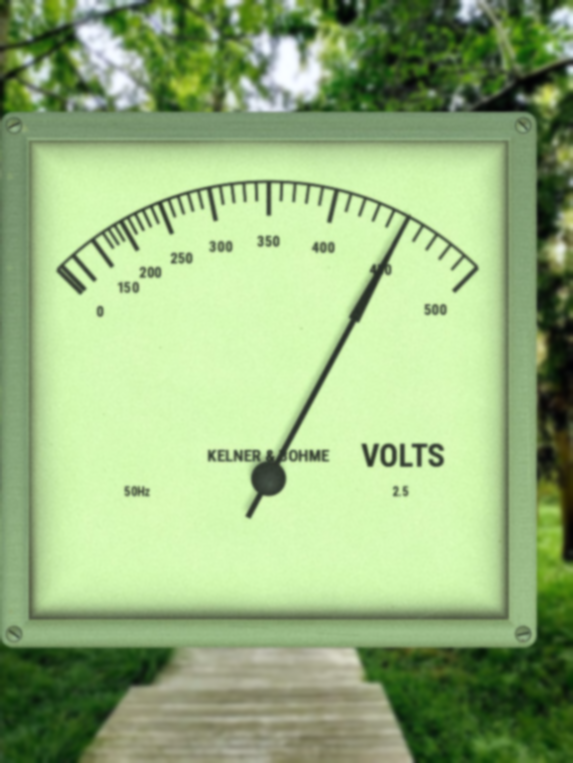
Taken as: 450 V
